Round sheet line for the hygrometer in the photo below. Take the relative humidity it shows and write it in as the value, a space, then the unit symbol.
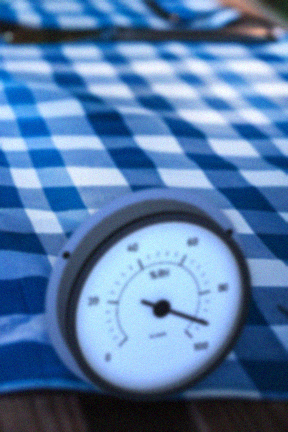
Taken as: 92 %
